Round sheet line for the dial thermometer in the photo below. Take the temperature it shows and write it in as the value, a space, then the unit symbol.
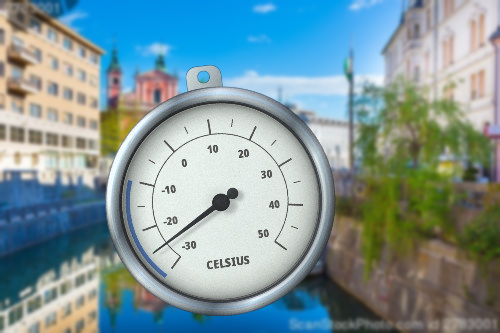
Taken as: -25 °C
